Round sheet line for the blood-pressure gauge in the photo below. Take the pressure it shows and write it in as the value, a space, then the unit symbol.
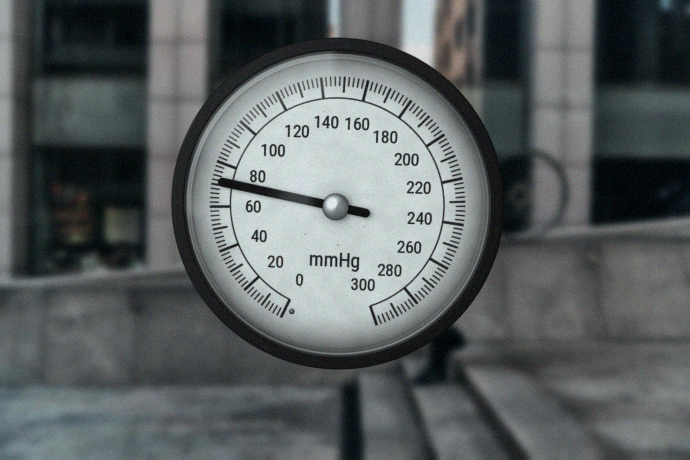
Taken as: 72 mmHg
